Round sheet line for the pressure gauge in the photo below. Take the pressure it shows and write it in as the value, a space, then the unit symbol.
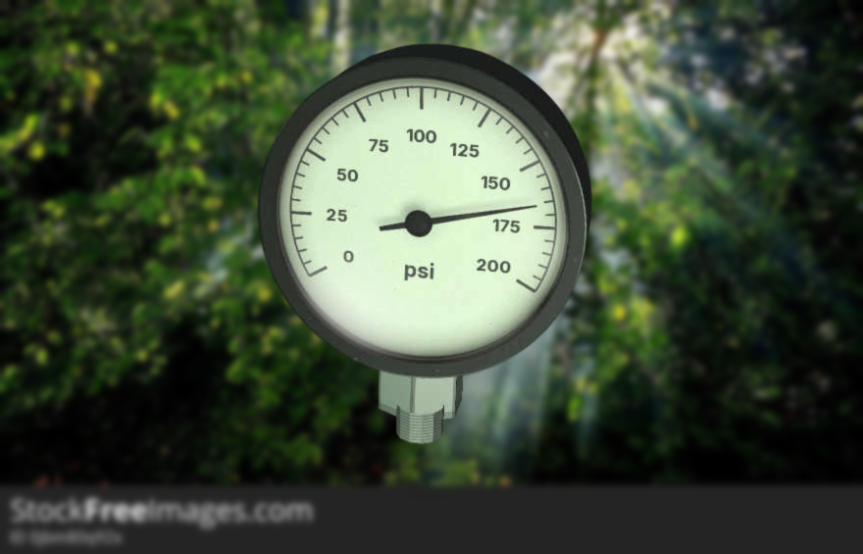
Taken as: 165 psi
